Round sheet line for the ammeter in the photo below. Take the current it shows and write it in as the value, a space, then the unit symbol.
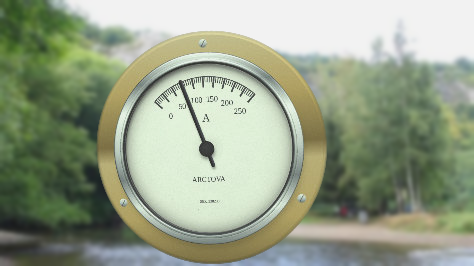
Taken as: 75 A
